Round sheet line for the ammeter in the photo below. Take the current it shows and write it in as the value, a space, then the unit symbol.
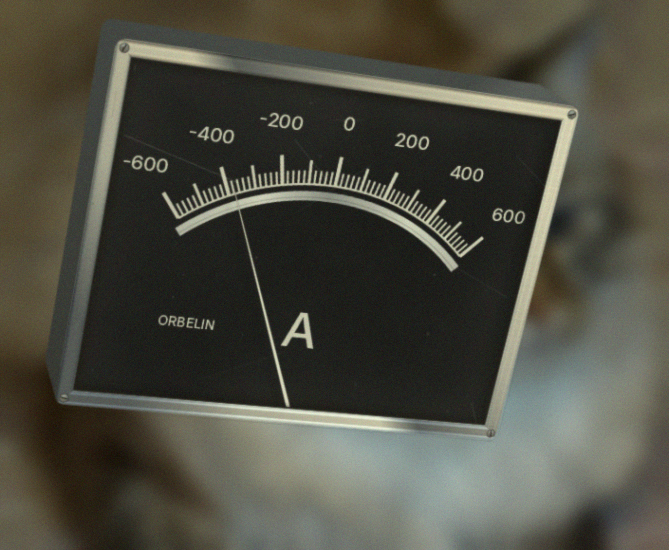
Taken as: -380 A
